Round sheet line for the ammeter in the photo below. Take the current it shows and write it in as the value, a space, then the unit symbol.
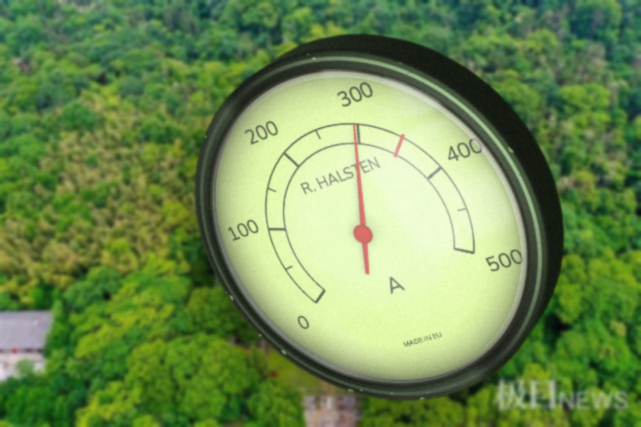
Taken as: 300 A
